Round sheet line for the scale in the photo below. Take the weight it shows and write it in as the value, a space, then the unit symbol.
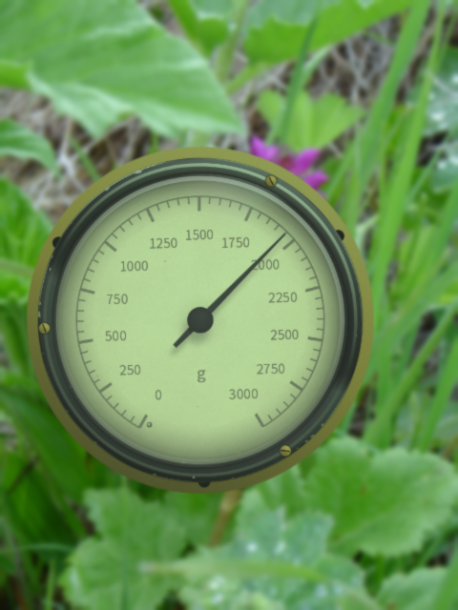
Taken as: 1950 g
